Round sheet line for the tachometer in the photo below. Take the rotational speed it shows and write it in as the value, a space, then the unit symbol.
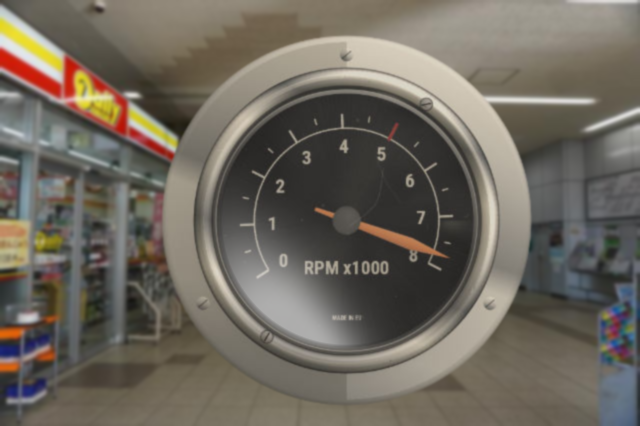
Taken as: 7750 rpm
